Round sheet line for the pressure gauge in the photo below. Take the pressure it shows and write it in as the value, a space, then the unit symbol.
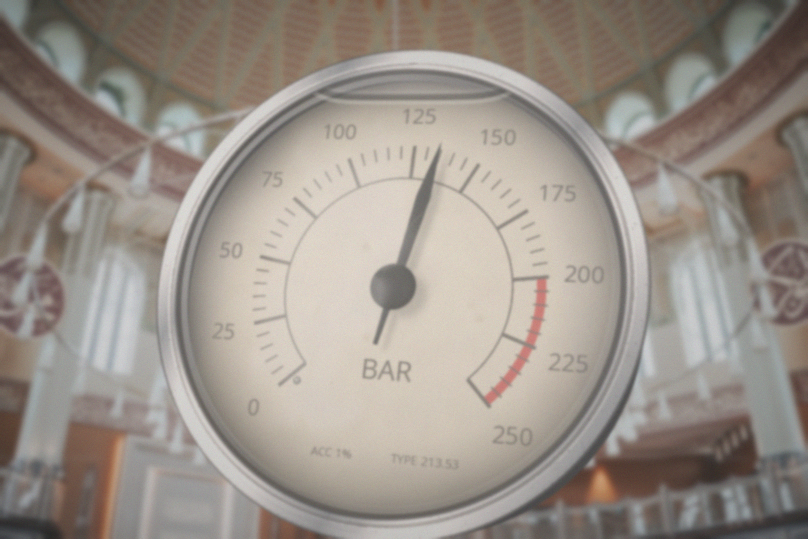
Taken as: 135 bar
